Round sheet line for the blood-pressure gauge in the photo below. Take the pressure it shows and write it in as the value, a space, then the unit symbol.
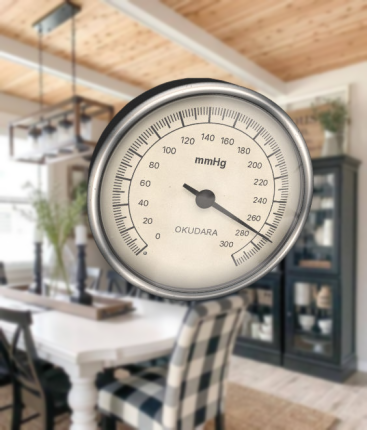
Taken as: 270 mmHg
